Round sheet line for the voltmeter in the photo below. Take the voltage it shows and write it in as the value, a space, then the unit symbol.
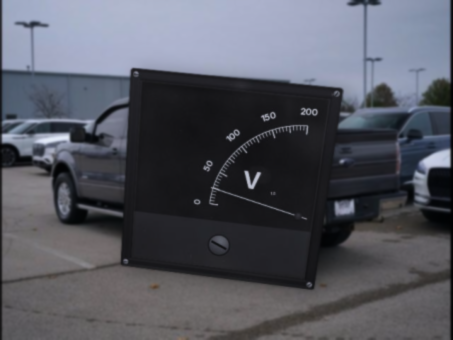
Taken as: 25 V
